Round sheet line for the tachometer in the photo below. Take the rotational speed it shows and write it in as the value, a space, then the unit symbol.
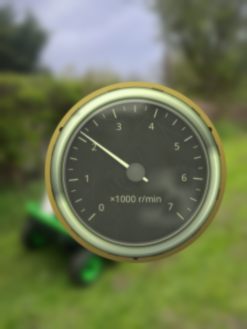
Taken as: 2125 rpm
